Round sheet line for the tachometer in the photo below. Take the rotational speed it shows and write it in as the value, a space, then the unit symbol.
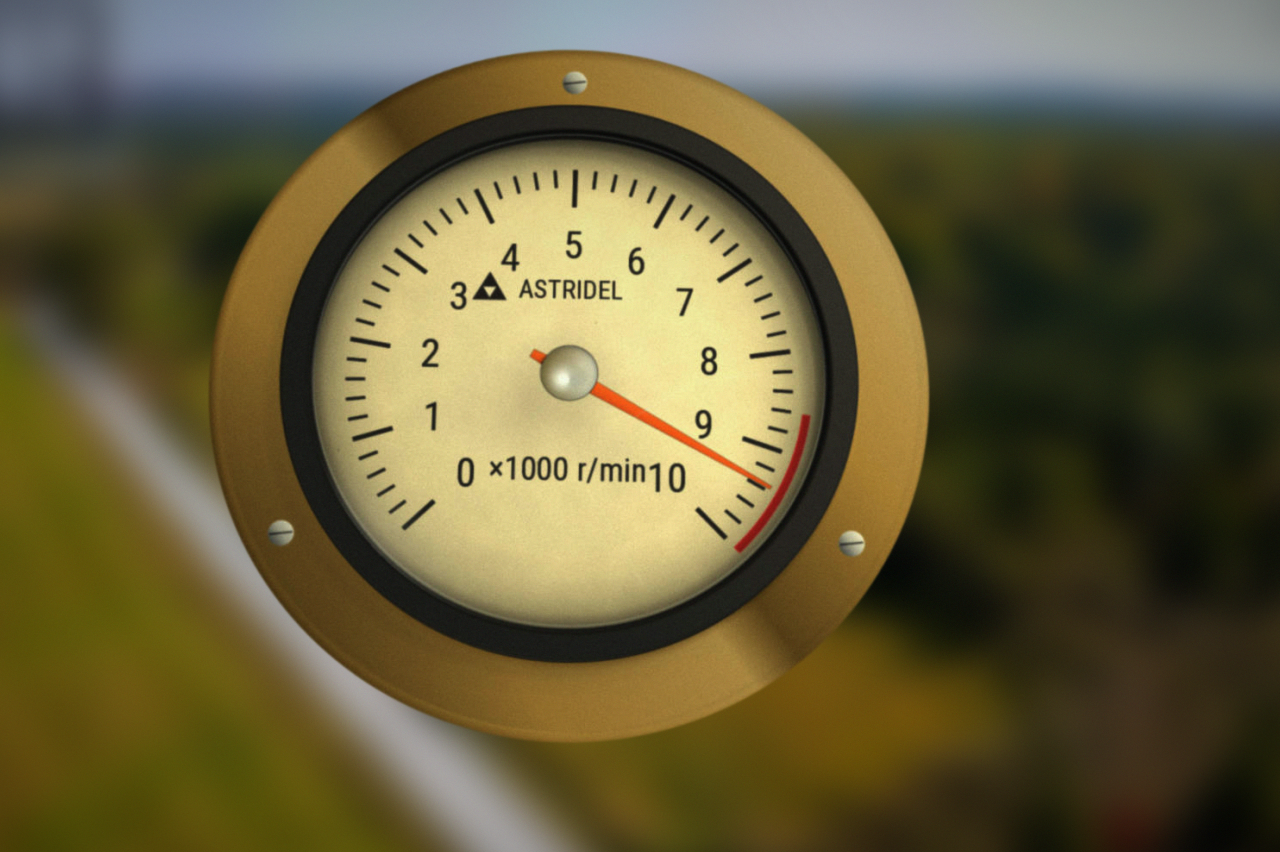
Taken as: 9400 rpm
